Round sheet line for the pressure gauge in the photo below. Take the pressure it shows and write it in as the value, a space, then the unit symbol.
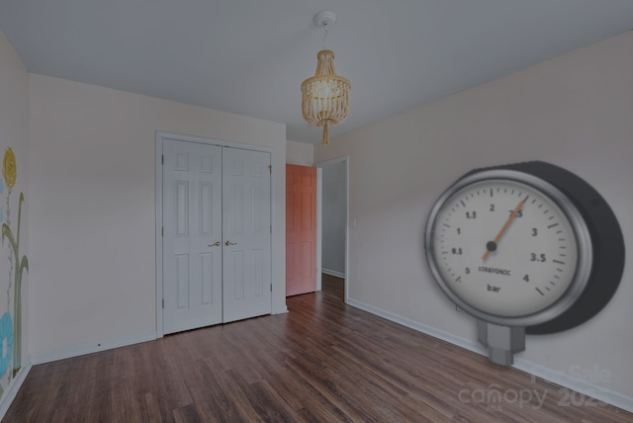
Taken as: 2.5 bar
